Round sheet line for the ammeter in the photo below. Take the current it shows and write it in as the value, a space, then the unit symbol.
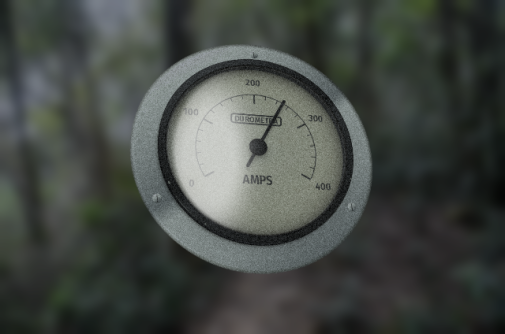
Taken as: 250 A
